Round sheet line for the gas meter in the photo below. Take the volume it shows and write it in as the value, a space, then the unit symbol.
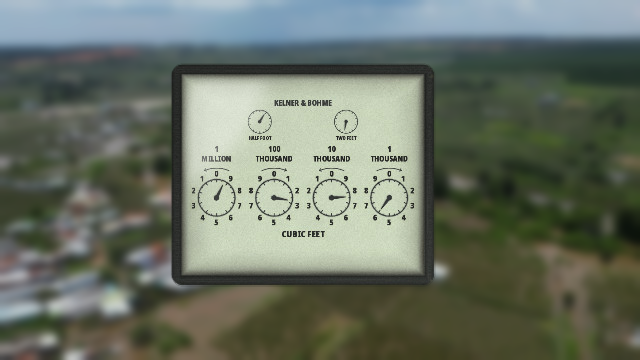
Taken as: 927600 ft³
